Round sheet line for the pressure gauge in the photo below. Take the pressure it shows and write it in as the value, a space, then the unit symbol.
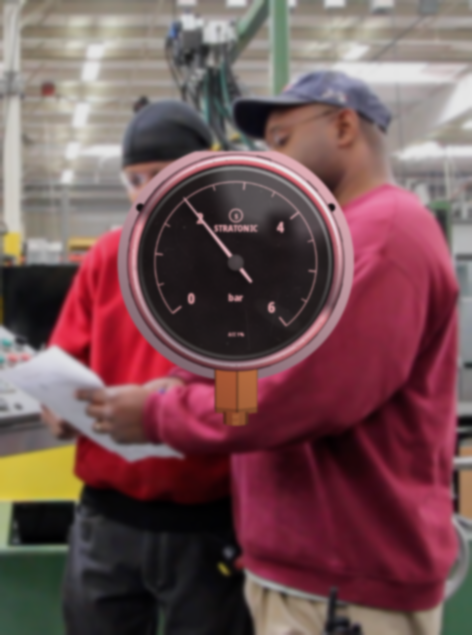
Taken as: 2 bar
